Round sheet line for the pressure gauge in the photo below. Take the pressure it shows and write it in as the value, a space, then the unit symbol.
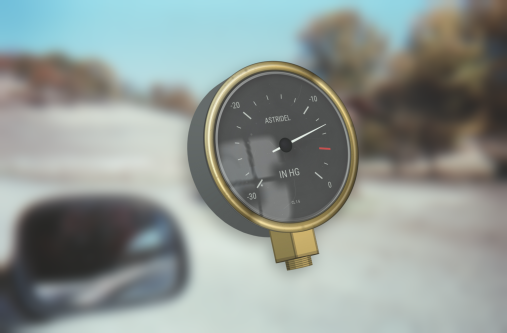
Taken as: -7 inHg
